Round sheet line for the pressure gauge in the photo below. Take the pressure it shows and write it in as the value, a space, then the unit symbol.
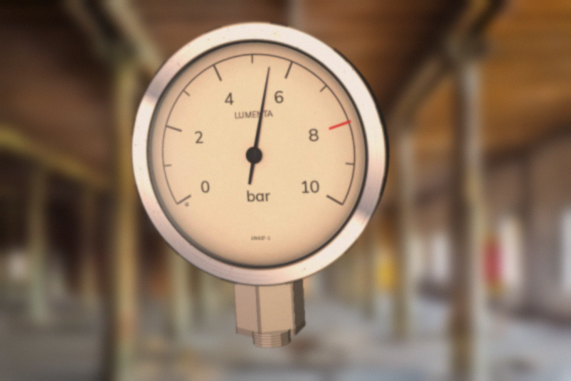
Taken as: 5.5 bar
